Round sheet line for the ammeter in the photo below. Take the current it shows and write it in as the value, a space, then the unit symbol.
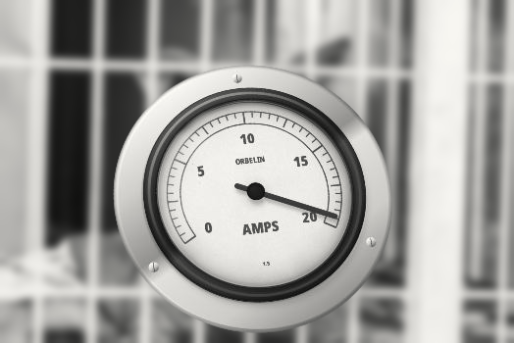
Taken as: 19.5 A
